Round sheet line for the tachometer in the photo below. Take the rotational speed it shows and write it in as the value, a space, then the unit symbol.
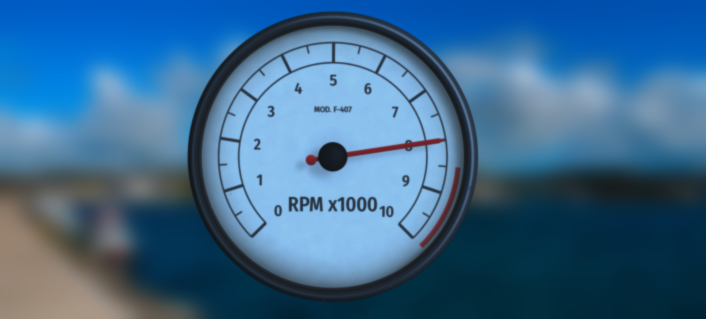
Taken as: 8000 rpm
